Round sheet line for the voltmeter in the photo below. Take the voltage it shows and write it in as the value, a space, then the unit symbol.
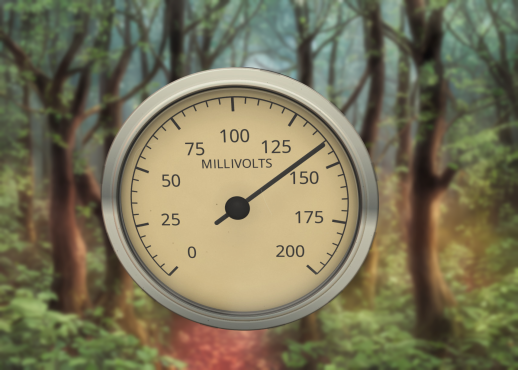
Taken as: 140 mV
